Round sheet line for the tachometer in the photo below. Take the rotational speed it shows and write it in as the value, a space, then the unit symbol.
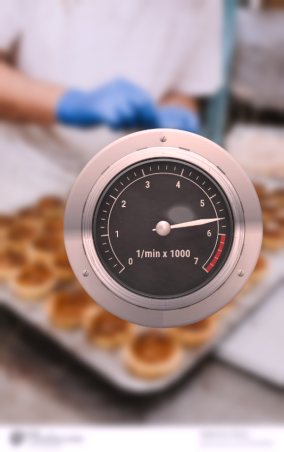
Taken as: 5600 rpm
